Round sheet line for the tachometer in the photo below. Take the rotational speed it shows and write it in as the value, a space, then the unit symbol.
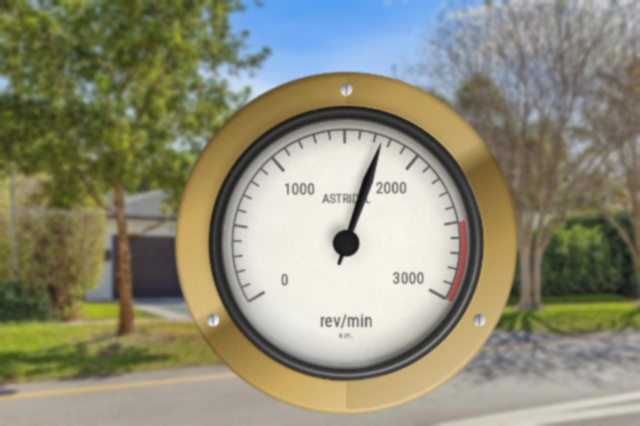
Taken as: 1750 rpm
